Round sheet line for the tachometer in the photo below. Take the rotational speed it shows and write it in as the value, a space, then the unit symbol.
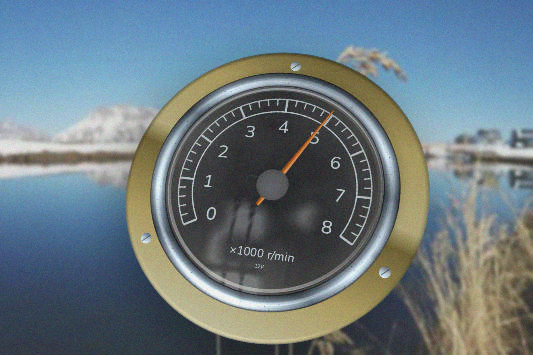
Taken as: 5000 rpm
